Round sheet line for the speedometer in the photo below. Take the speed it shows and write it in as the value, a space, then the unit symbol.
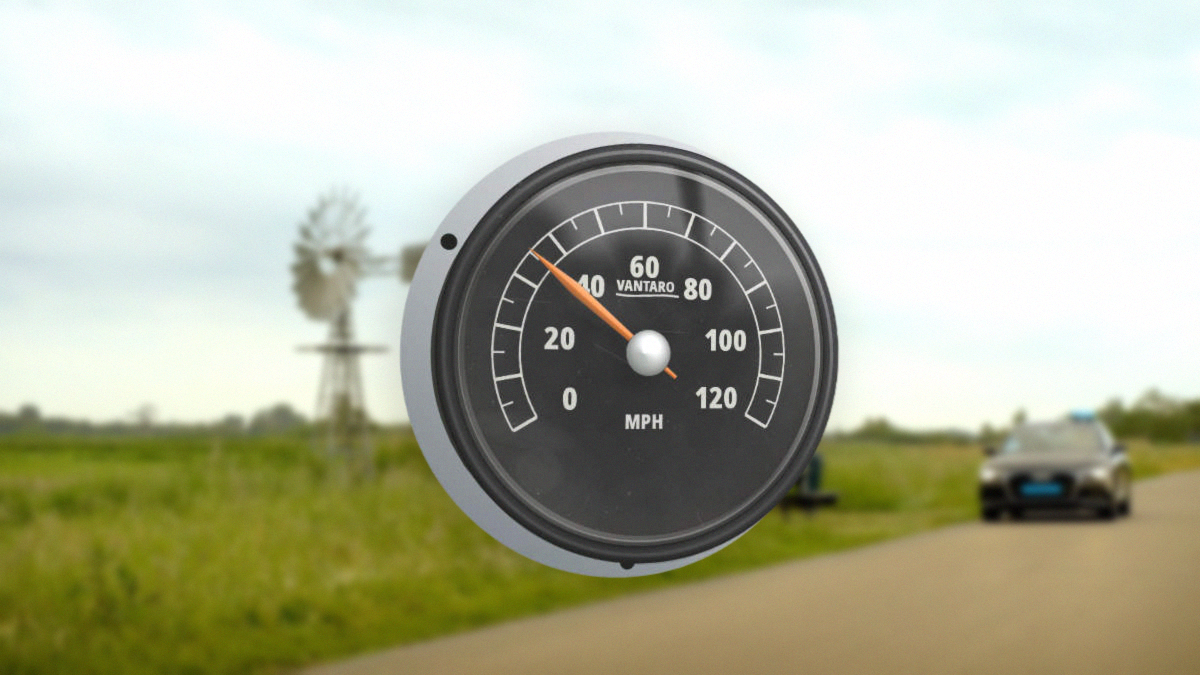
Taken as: 35 mph
